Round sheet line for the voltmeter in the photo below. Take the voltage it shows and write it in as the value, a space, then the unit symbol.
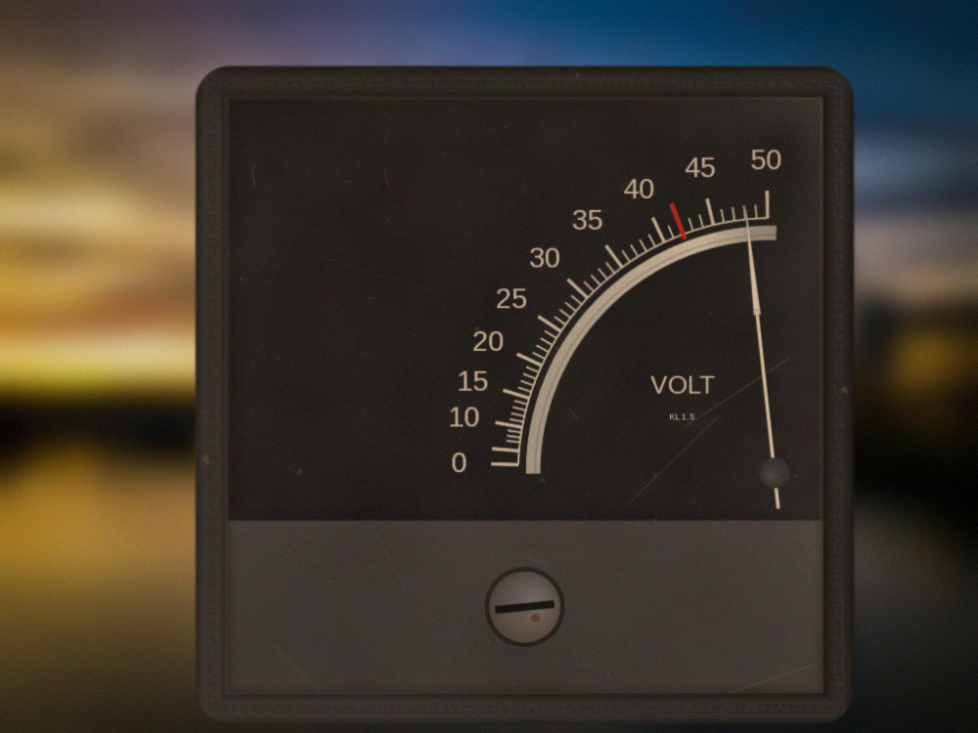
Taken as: 48 V
